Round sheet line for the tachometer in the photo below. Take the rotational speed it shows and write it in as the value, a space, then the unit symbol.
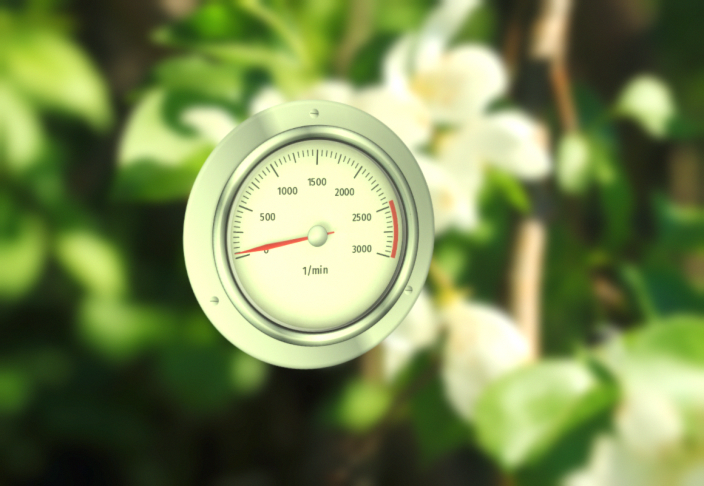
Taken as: 50 rpm
